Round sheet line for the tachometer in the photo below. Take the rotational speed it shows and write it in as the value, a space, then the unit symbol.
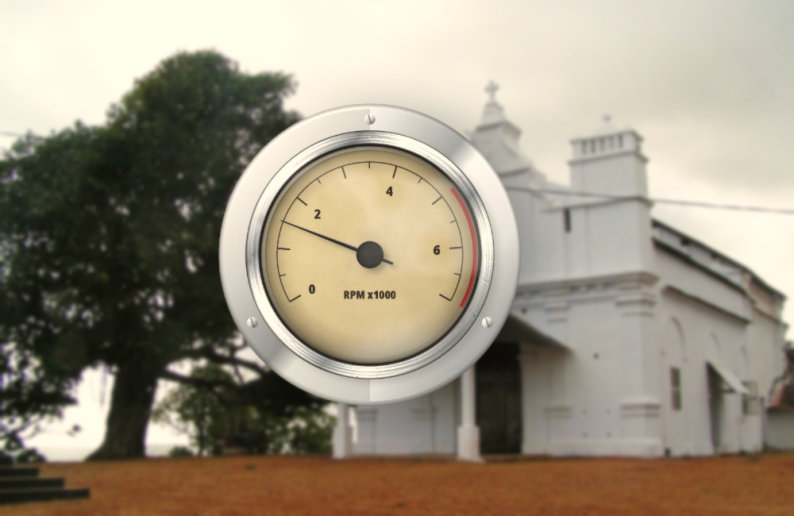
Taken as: 1500 rpm
